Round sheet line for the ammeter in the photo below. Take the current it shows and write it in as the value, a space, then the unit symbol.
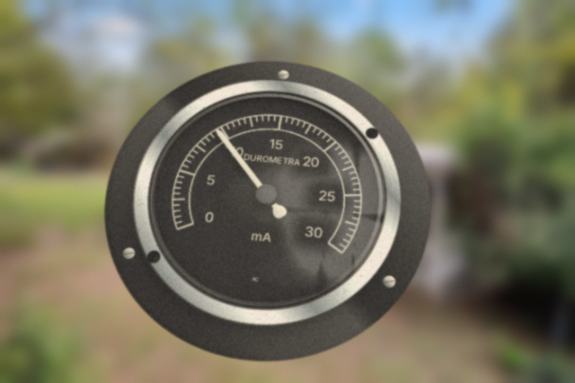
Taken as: 9.5 mA
